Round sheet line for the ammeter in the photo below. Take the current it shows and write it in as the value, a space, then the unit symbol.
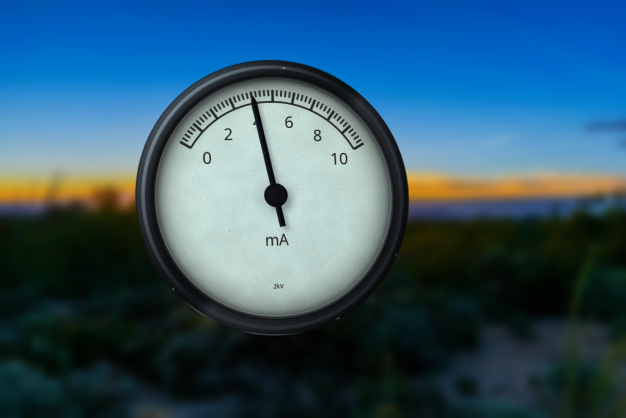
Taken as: 4 mA
